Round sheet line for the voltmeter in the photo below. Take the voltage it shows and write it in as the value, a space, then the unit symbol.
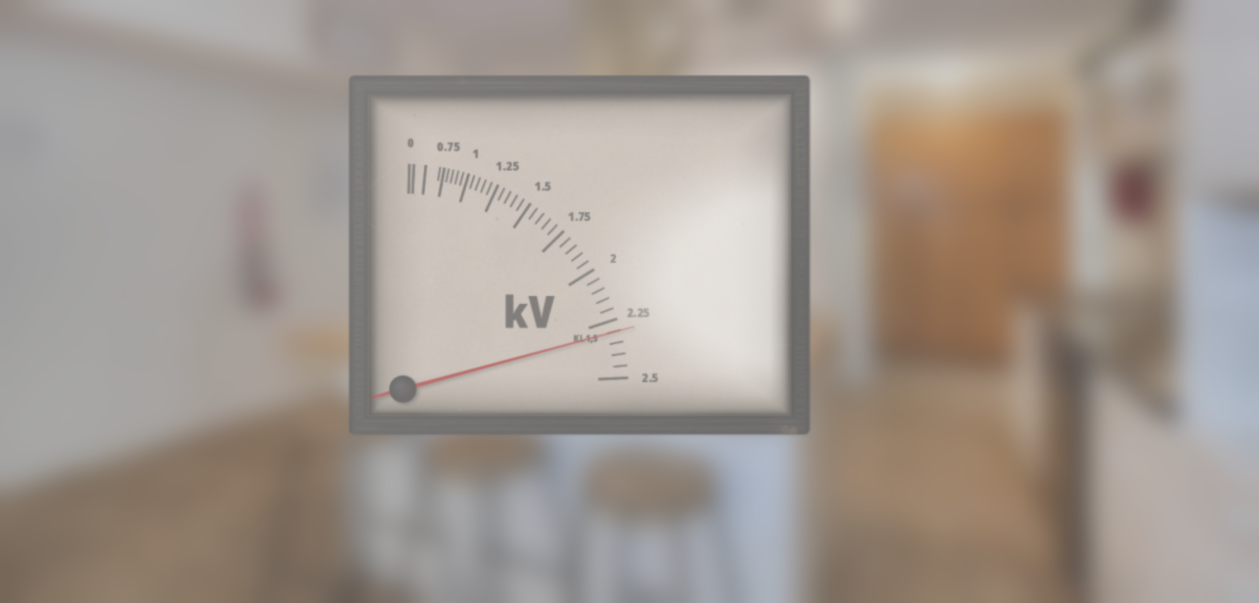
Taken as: 2.3 kV
